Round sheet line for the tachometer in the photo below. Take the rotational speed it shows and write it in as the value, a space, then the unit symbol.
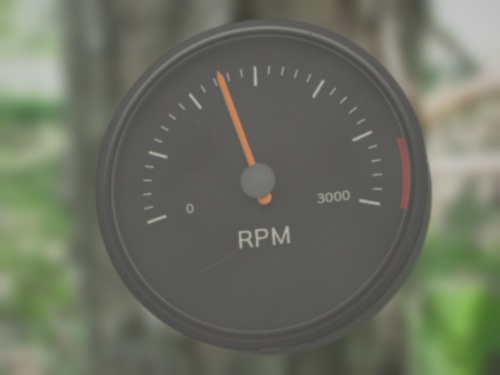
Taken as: 1250 rpm
